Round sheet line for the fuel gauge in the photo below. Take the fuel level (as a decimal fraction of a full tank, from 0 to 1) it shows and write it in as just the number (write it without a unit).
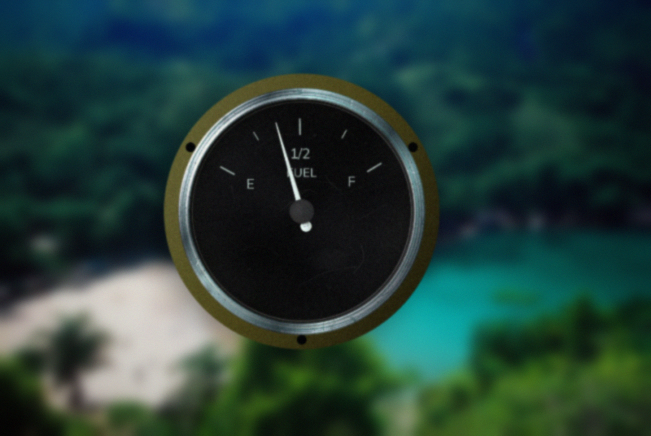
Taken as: 0.375
